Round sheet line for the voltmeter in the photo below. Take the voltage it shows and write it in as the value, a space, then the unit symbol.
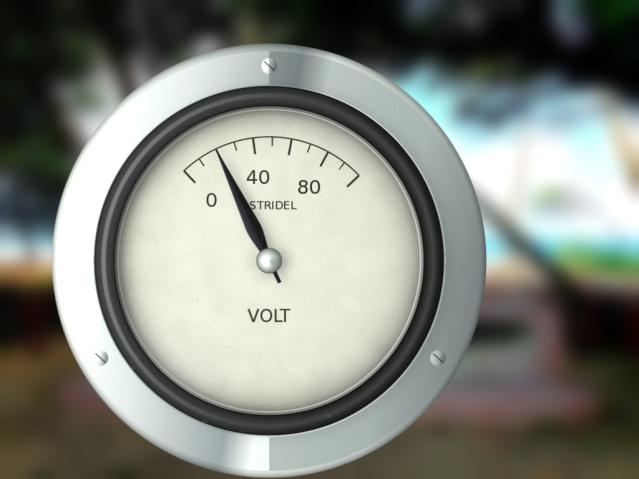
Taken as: 20 V
